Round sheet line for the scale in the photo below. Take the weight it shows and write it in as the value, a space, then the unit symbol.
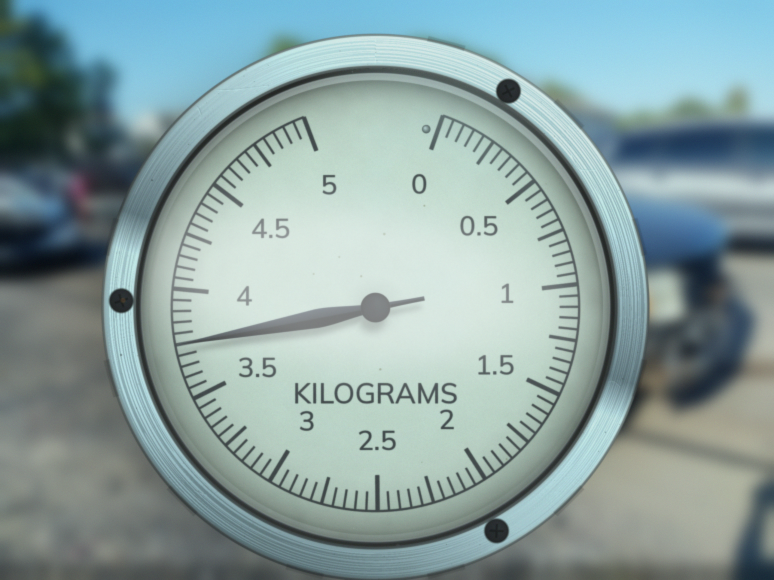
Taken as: 3.75 kg
